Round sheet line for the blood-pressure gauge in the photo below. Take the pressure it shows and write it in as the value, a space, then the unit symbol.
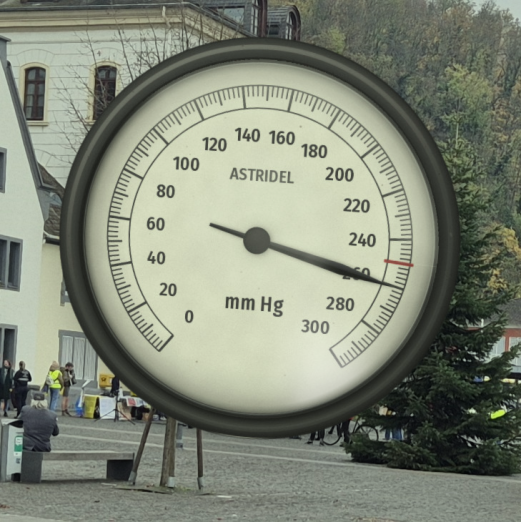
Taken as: 260 mmHg
